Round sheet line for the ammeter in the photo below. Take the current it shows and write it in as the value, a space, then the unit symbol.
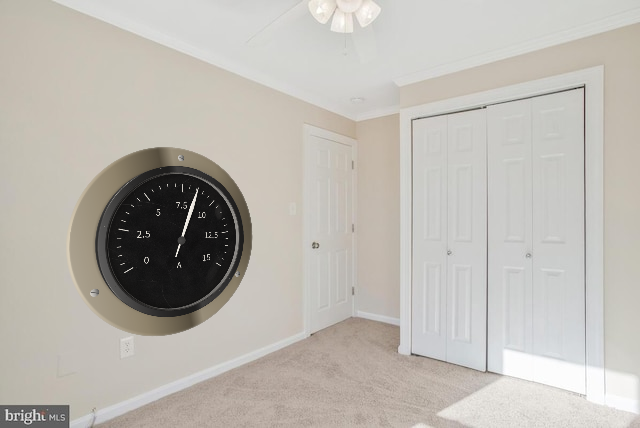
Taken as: 8.5 A
